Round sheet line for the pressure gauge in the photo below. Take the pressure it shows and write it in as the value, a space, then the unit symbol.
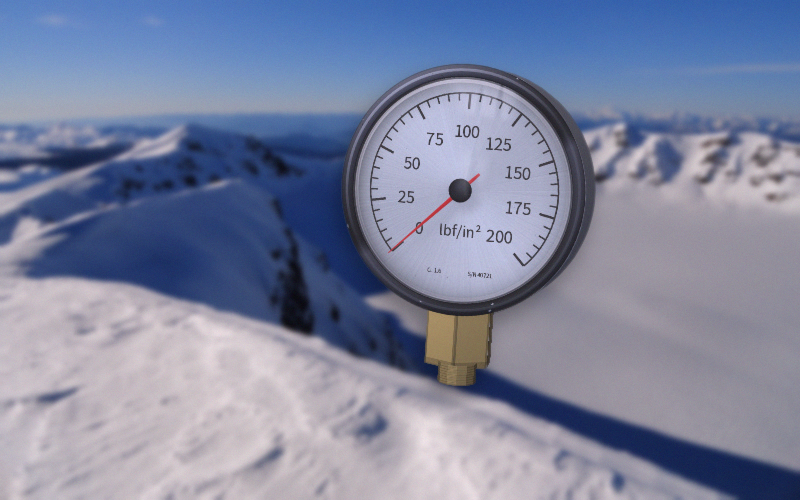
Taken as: 0 psi
